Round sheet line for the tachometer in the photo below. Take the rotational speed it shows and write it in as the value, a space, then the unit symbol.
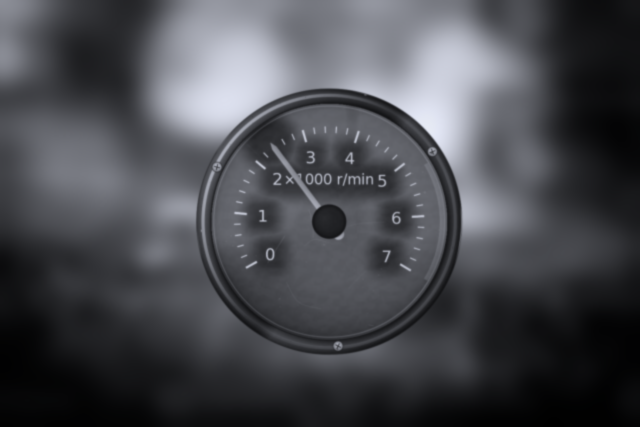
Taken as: 2400 rpm
